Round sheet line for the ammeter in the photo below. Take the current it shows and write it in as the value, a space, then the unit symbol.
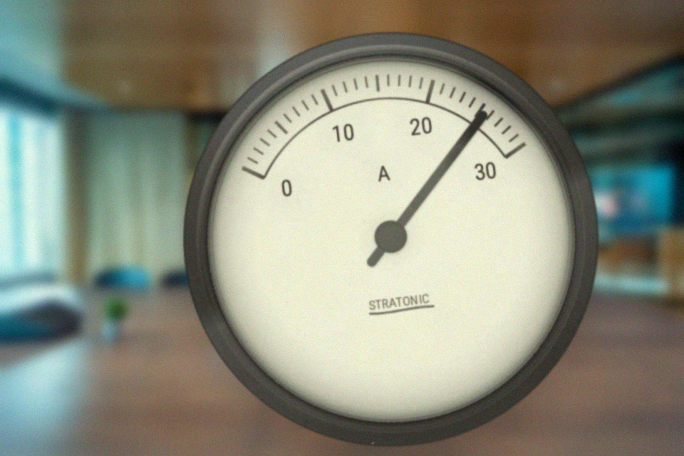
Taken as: 25.5 A
